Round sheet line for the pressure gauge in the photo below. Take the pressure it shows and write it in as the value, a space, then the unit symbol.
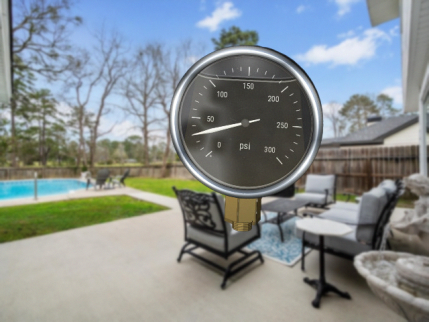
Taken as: 30 psi
